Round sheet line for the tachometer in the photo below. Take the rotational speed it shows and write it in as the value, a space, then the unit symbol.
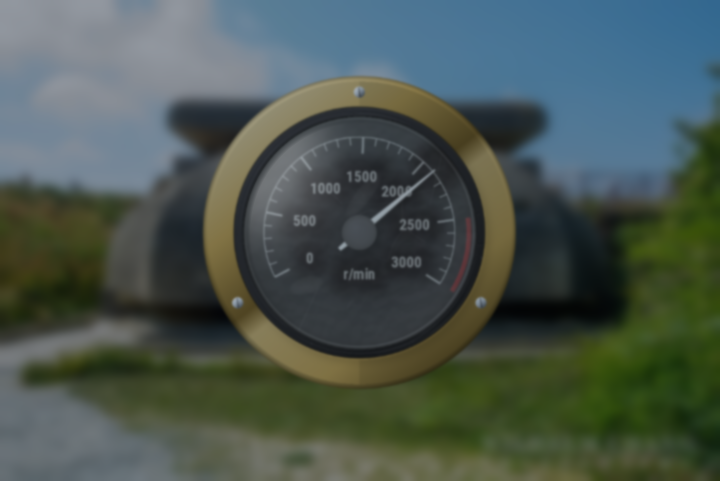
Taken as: 2100 rpm
